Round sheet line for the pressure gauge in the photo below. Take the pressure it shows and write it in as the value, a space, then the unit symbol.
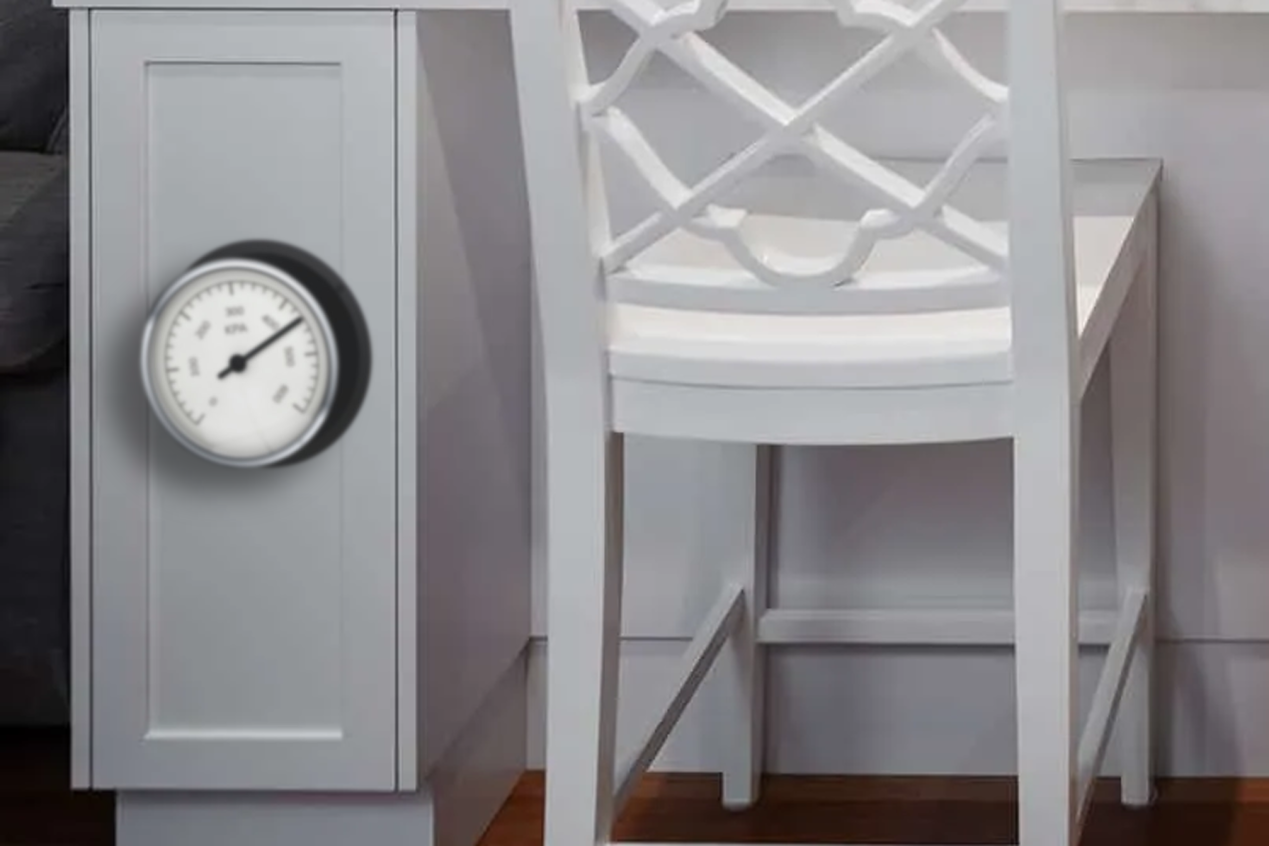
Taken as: 440 kPa
